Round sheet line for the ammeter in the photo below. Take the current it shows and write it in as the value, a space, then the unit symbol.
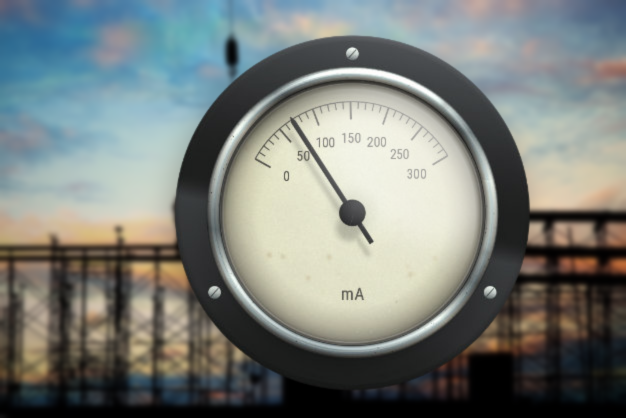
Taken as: 70 mA
